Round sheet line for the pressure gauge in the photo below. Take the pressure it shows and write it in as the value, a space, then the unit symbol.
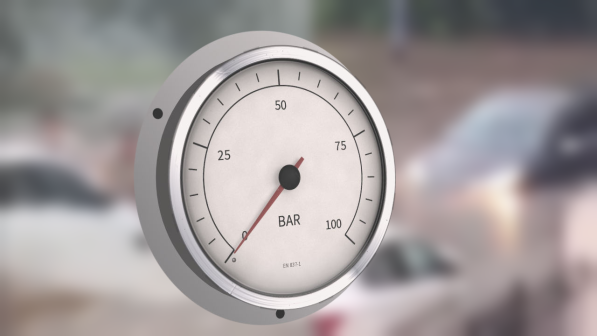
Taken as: 0 bar
